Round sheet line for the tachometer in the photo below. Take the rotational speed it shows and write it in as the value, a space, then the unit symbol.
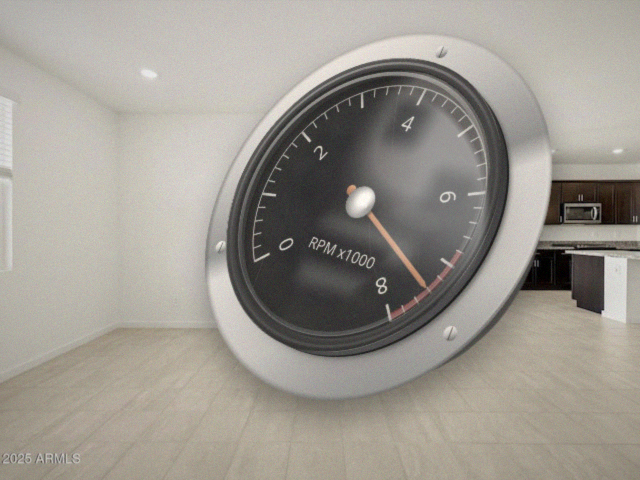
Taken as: 7400 rpm
